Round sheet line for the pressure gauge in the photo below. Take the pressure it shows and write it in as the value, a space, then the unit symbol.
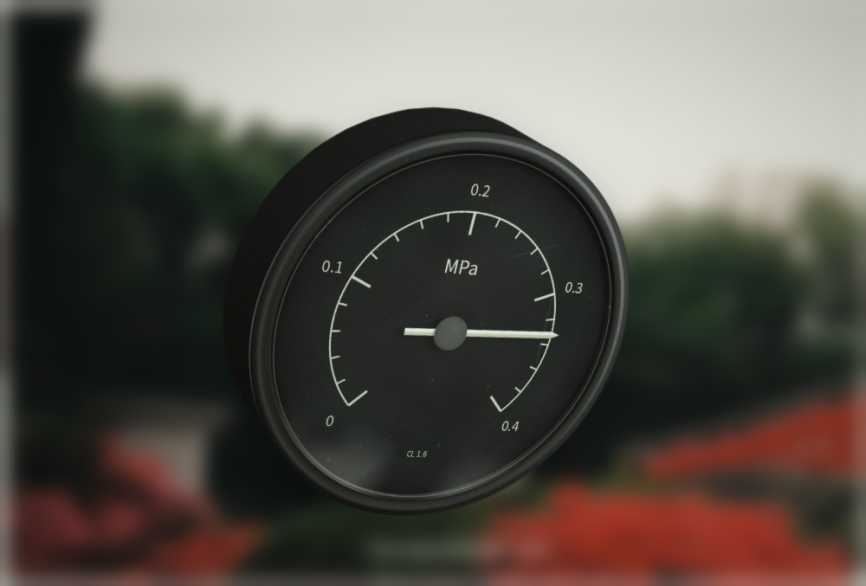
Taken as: 0.33 MPa
